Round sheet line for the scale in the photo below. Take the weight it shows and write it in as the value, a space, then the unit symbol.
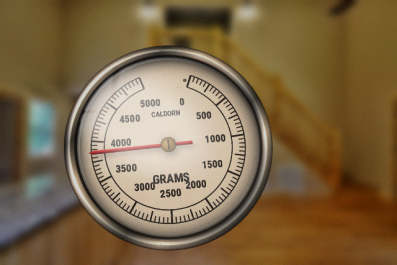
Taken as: 3850 g
